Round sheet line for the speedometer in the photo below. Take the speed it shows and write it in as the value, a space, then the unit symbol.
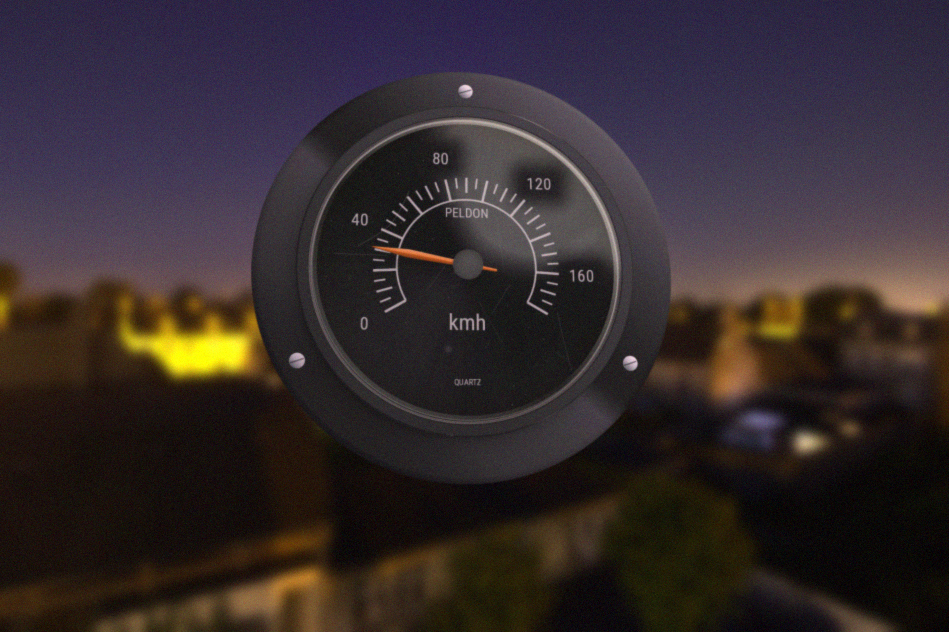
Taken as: 30 km/h
